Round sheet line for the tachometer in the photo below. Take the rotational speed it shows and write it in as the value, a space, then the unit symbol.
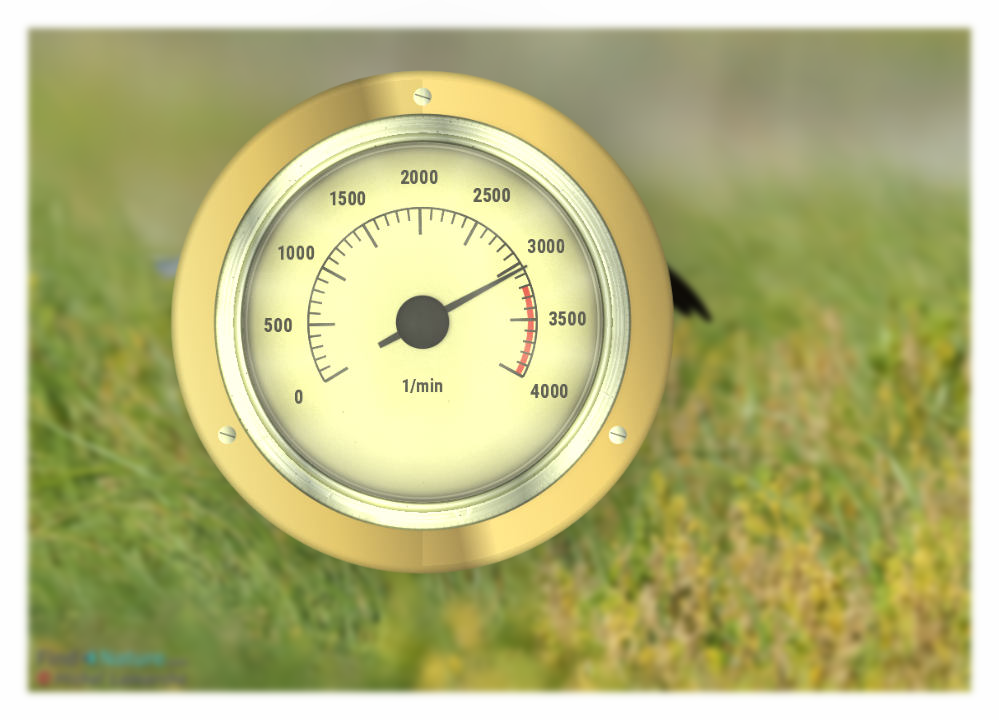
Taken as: 3050 rpm
